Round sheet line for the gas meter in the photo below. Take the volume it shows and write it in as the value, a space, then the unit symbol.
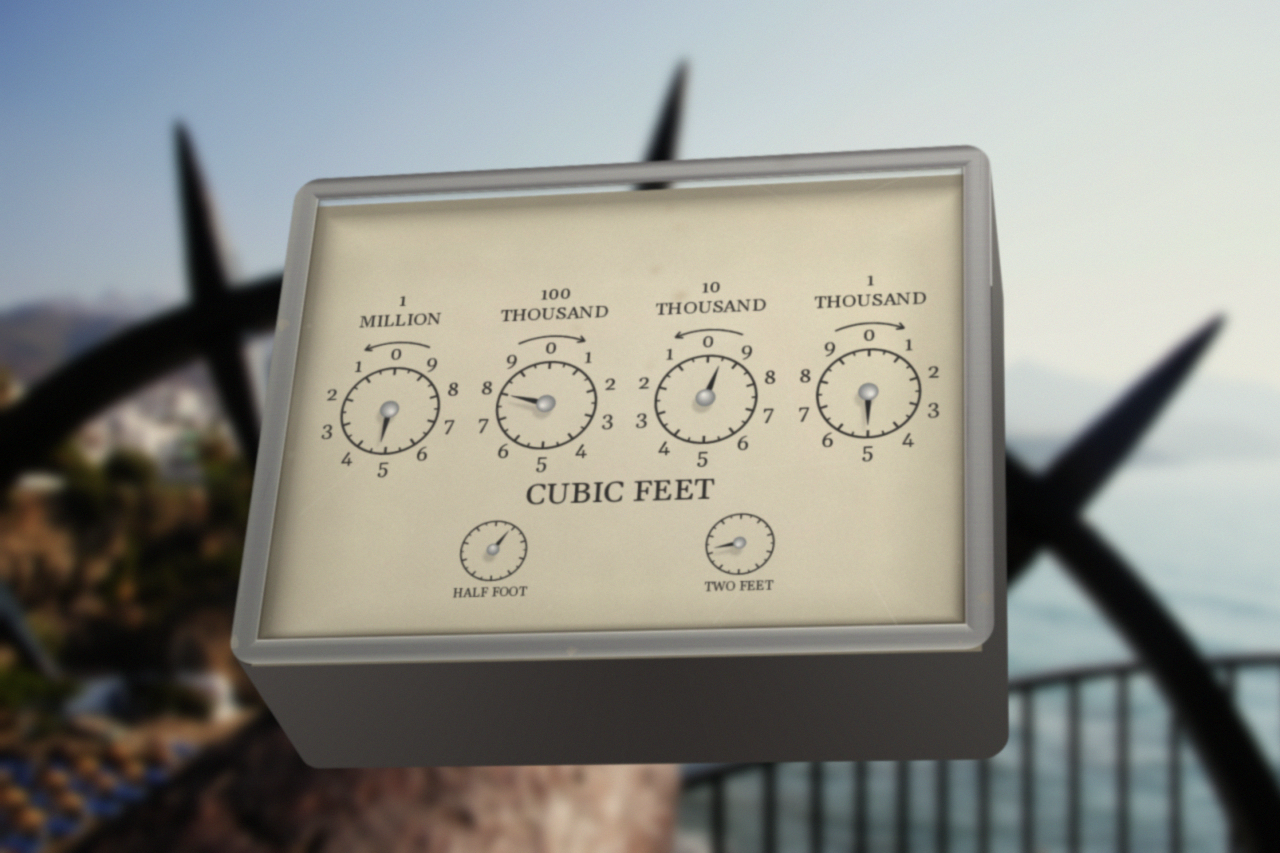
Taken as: 479500 ft³
